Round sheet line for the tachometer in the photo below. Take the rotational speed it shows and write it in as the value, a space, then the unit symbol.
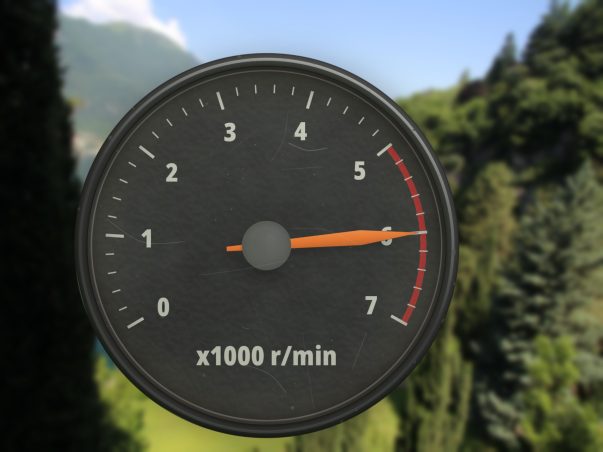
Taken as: 6000 rpm
